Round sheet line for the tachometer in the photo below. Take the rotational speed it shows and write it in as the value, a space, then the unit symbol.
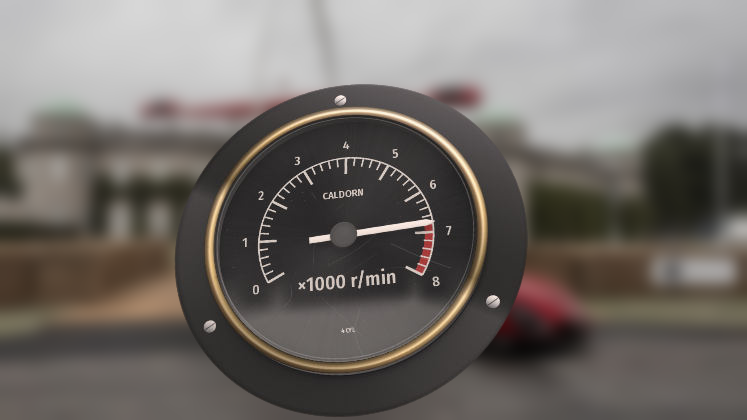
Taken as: 6800 rpm
